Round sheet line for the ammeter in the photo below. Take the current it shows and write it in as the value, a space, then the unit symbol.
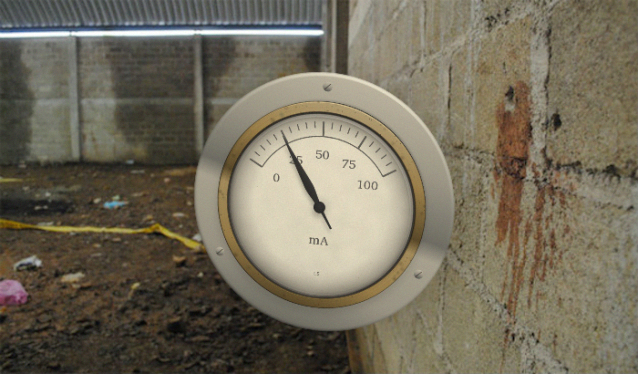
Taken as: 25 mA
